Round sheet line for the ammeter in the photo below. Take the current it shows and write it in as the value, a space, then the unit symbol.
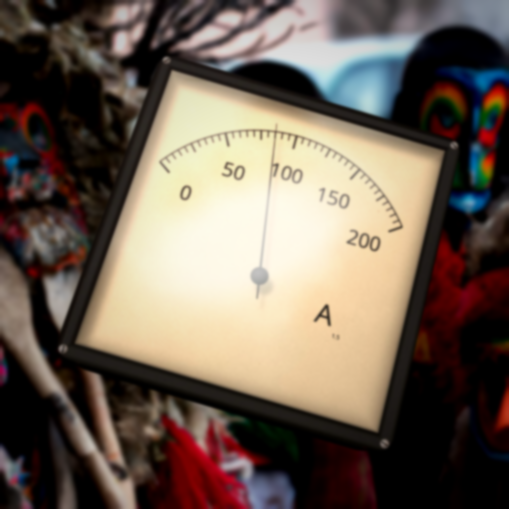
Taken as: 85 A
